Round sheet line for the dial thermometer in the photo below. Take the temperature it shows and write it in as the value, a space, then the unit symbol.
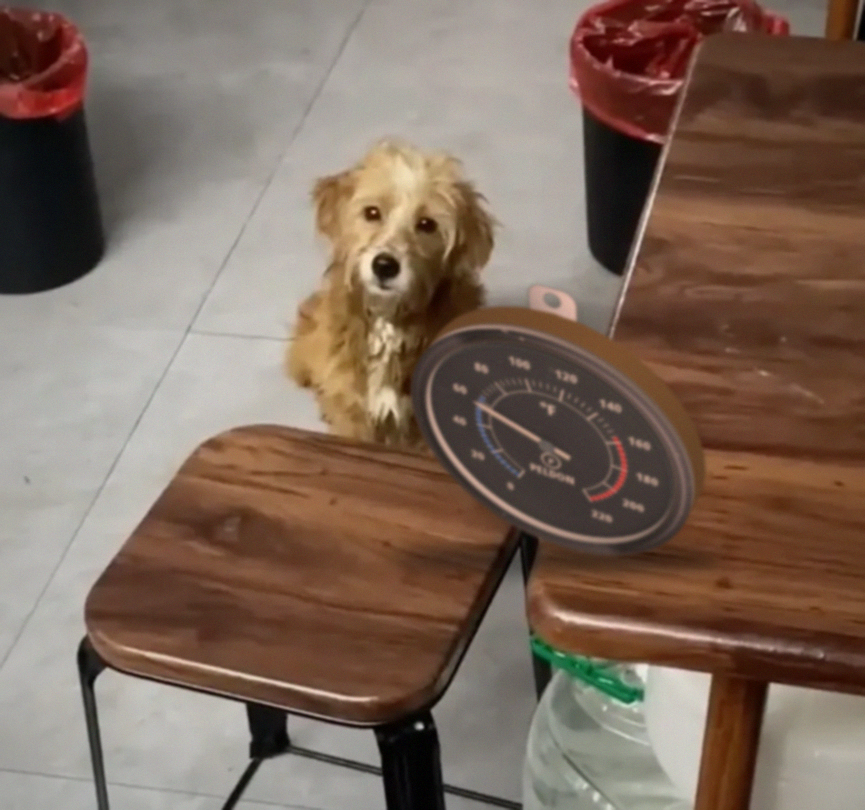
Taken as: 60 °F
